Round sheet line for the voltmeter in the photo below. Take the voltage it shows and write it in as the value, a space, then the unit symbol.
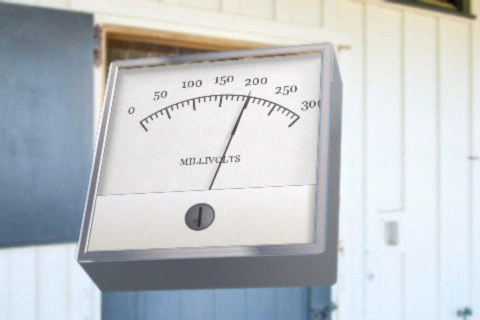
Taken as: 200 mV
